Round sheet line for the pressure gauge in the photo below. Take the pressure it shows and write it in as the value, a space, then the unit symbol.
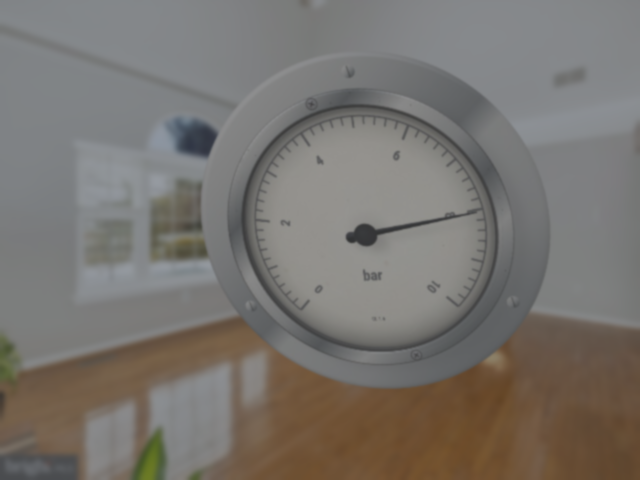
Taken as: 8 bar
